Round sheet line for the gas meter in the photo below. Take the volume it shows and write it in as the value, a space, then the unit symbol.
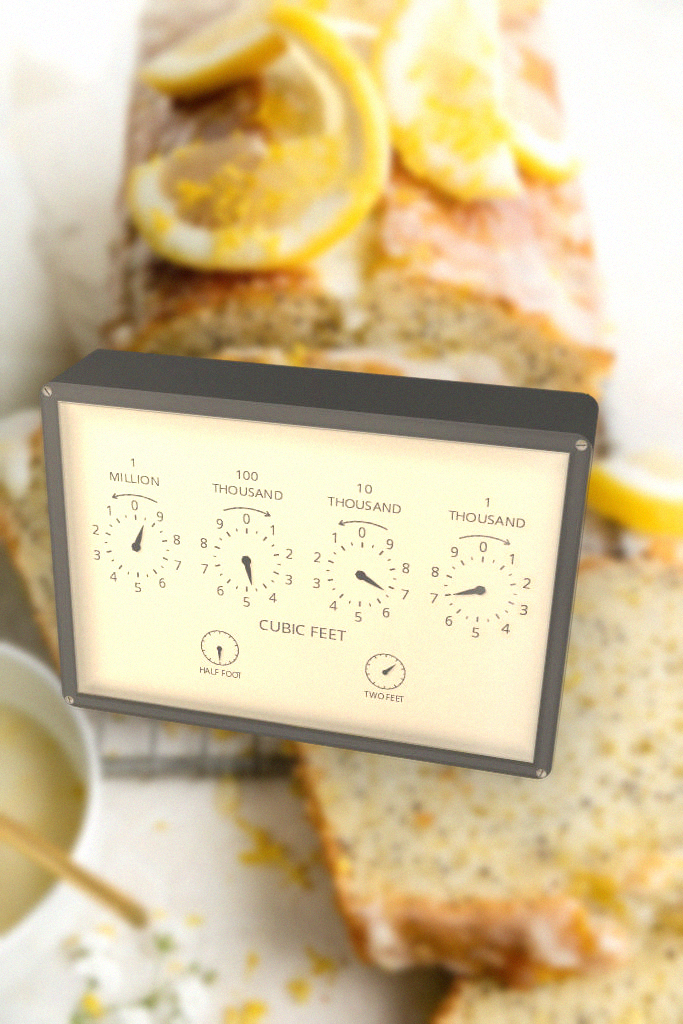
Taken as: 946700 ft³
